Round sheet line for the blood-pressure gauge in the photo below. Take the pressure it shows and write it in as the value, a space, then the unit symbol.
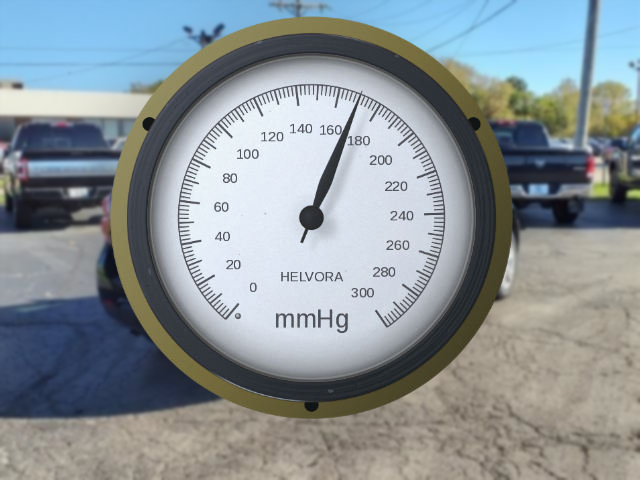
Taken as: 170 mmHg
